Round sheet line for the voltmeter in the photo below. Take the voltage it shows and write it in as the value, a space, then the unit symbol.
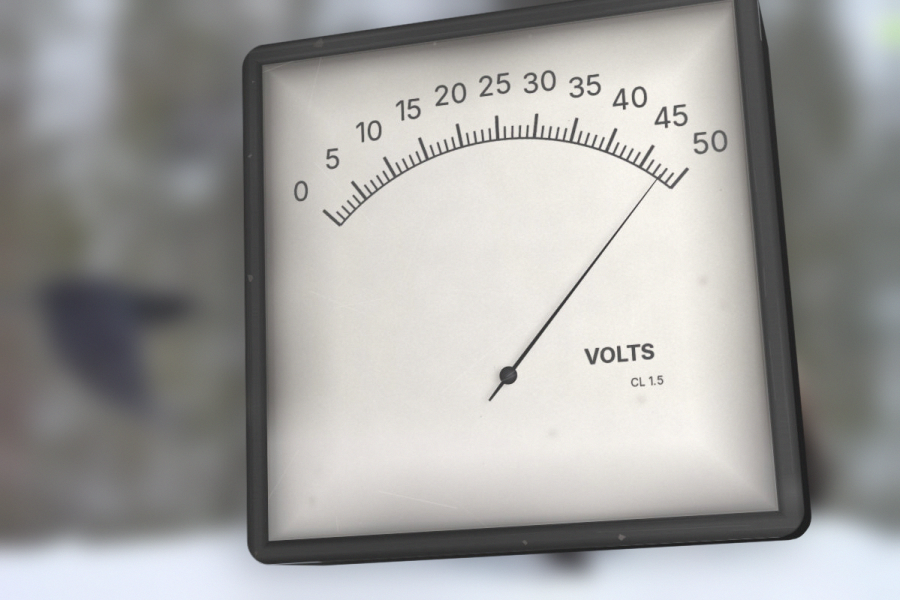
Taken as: 48 V
